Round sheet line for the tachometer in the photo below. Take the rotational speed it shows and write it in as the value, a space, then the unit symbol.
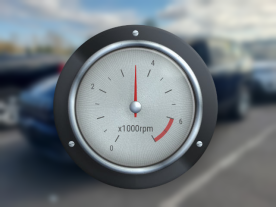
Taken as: 3500 rpm
